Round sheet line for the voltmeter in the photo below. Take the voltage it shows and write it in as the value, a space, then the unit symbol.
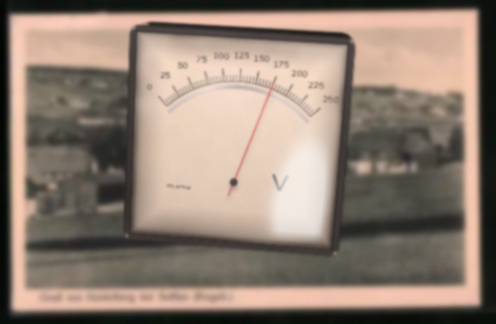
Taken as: 175 V
